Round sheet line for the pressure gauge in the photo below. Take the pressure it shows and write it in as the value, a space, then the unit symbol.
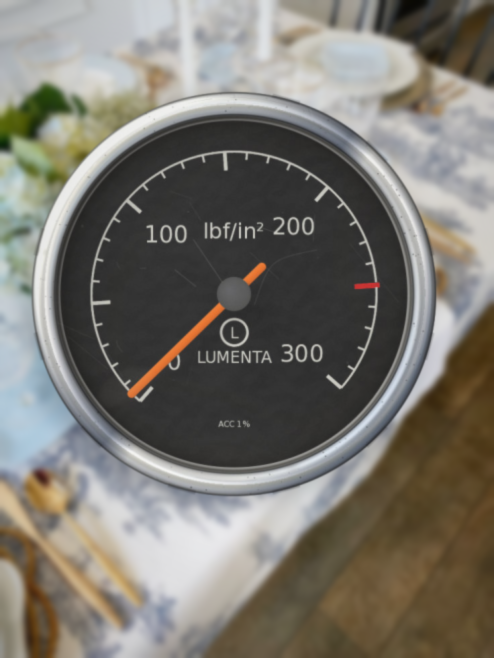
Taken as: 5 psi
